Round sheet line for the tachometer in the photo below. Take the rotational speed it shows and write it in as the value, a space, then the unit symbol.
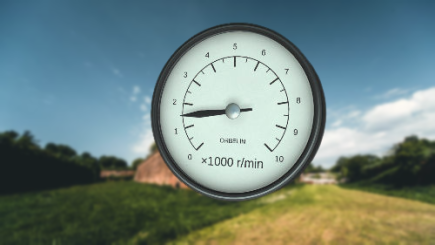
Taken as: 1500 rpm
